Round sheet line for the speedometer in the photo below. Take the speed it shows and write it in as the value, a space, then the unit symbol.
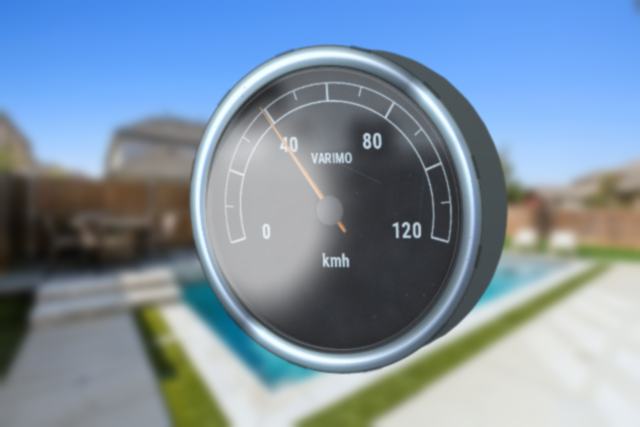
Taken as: 40 km/h
